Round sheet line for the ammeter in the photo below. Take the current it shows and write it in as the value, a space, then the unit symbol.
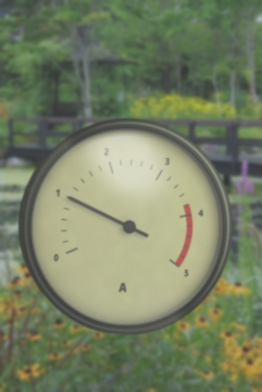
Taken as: 1 A
